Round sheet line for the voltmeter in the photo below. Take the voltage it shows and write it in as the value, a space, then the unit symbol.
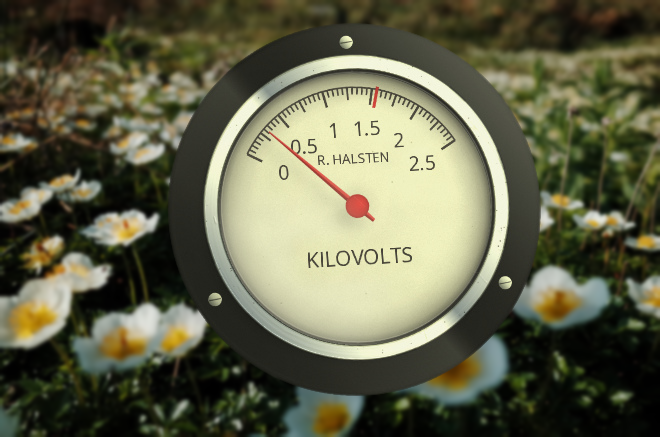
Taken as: 0.3 kV
